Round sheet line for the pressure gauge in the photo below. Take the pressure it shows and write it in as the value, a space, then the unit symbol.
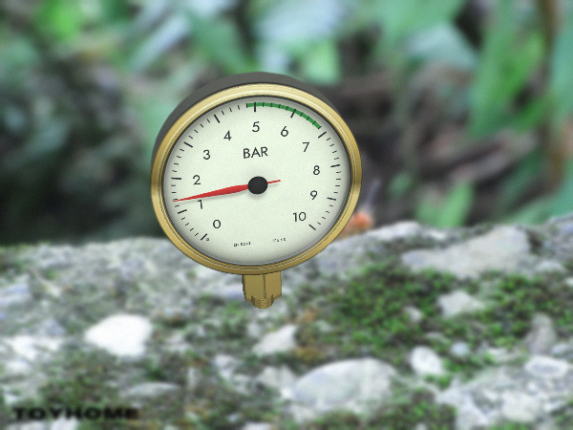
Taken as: 1.4 bar
